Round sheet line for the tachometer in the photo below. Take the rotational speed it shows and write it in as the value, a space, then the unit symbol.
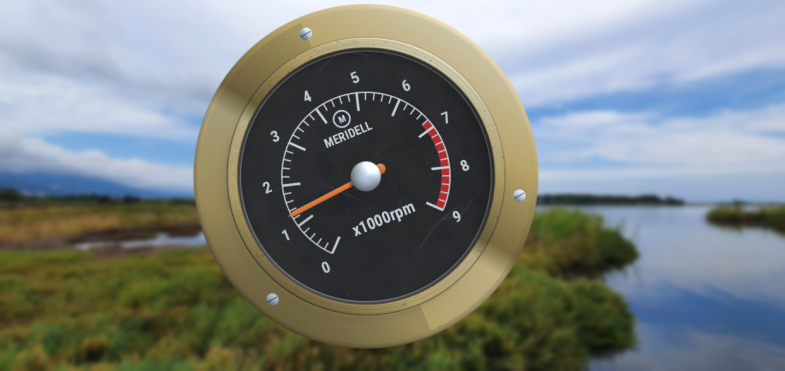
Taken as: 1300 rpm
